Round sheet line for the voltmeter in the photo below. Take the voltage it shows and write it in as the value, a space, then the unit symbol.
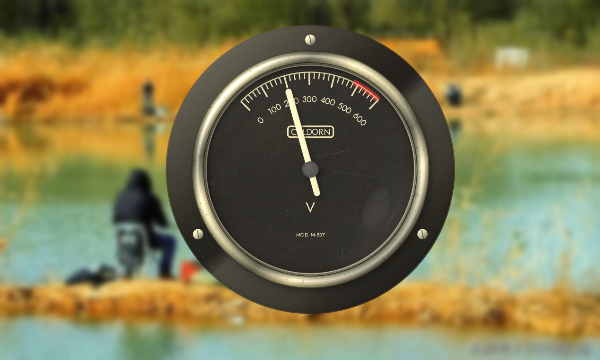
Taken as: 200 V
